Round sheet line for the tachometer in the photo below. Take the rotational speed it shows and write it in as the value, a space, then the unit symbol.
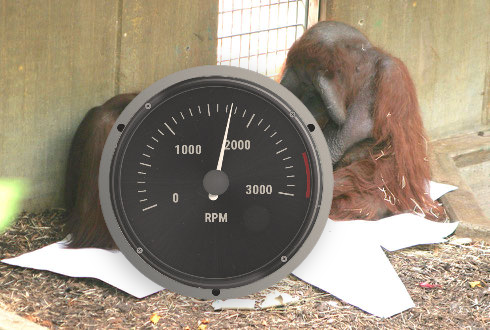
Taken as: 1750 rpm
